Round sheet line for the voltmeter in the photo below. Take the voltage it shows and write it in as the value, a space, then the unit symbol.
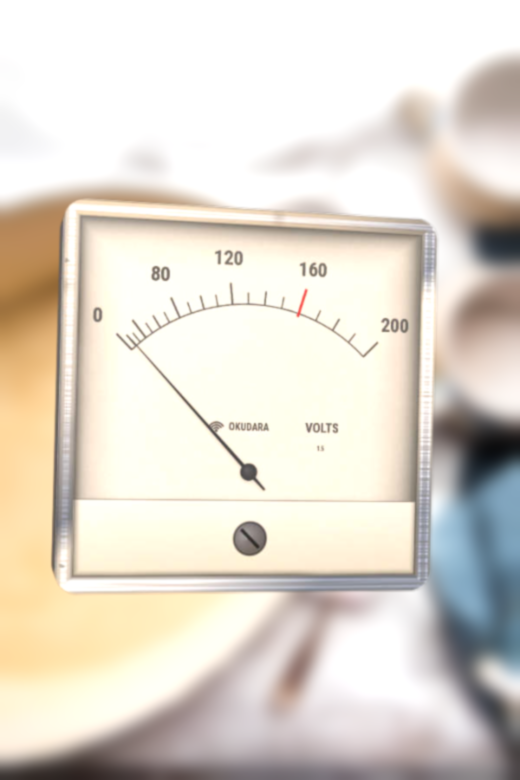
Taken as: 20 V
